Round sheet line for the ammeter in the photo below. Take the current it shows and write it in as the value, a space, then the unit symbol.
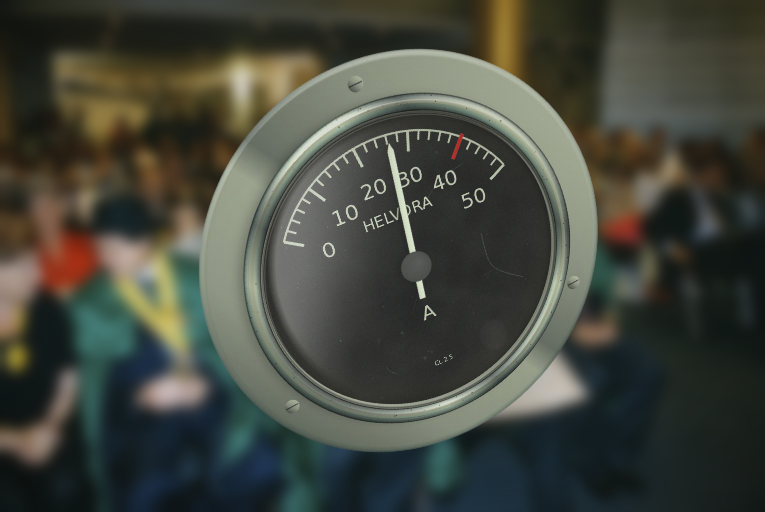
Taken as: 26 A
